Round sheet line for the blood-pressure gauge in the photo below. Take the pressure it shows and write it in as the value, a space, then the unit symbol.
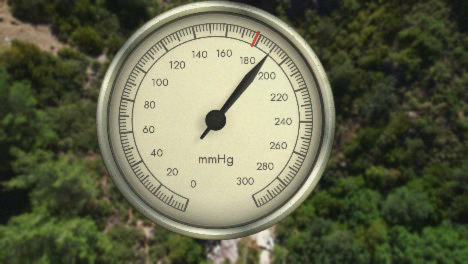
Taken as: 190 mmHg
